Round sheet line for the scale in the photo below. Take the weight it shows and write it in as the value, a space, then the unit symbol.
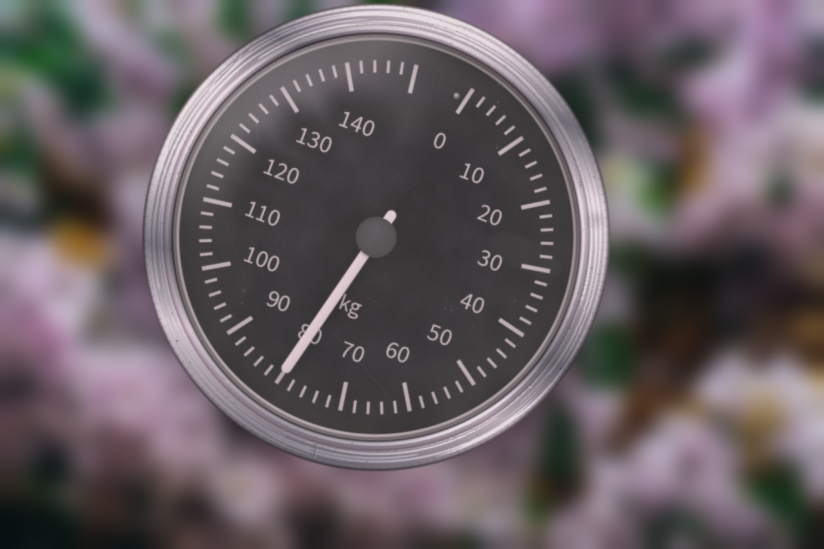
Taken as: 80 kg
